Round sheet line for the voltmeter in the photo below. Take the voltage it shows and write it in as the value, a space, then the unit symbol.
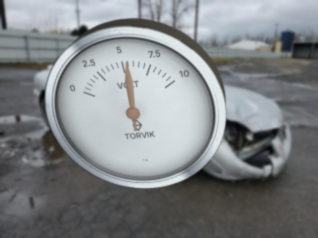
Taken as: 5.5 V
